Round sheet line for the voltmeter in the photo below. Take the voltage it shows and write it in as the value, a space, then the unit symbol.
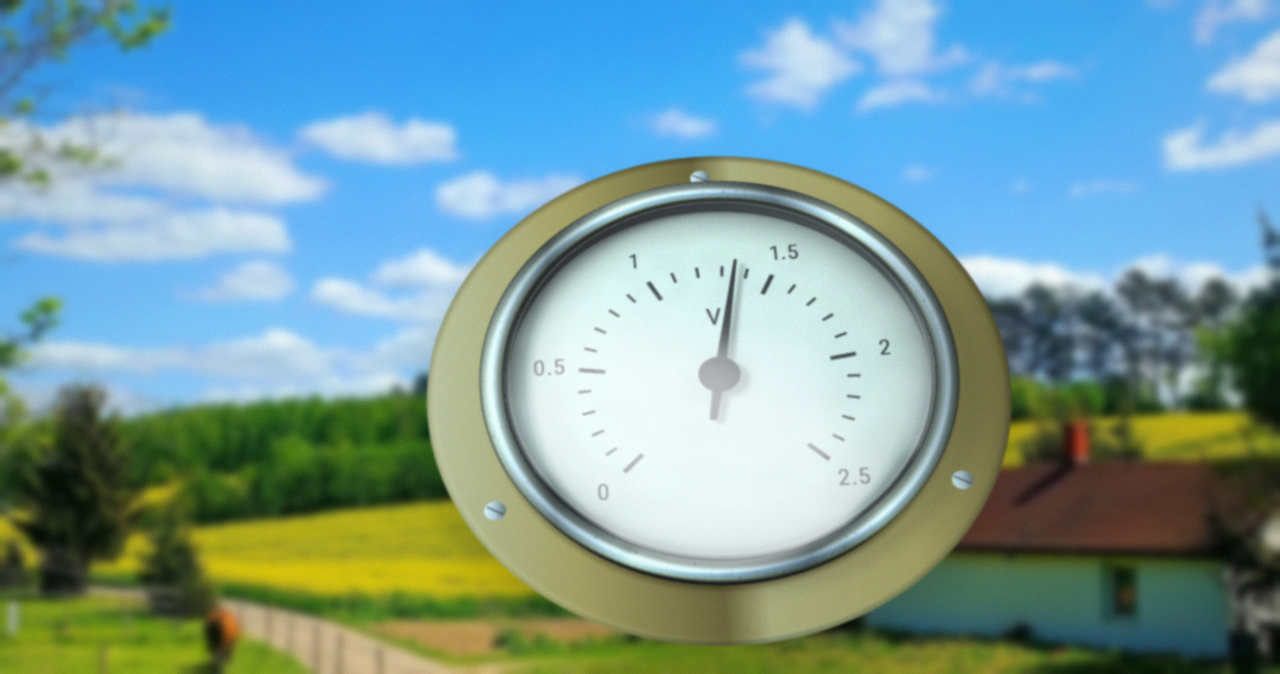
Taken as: 1.35 V
